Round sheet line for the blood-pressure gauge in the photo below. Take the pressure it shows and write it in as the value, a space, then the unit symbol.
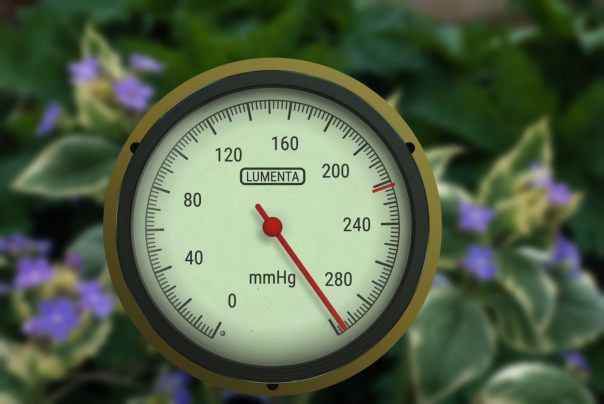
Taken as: 296 mmHg
